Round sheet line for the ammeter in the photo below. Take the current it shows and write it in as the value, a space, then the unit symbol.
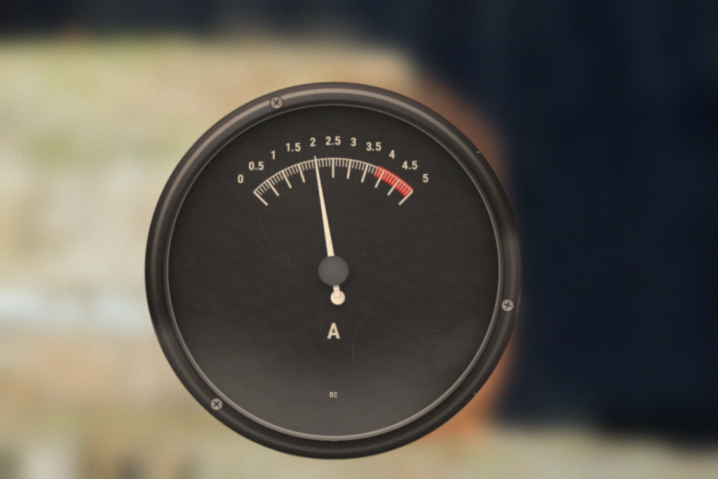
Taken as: 2 A
